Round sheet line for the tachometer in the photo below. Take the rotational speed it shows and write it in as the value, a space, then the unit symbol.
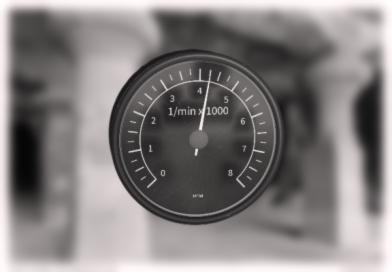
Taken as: 4250 rpm
